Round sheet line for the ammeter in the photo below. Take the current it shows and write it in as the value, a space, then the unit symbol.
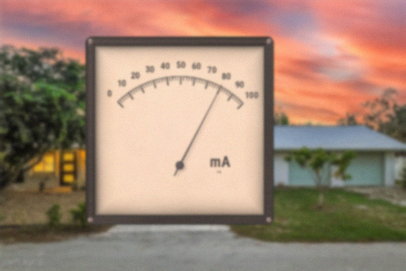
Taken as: 80 mA
